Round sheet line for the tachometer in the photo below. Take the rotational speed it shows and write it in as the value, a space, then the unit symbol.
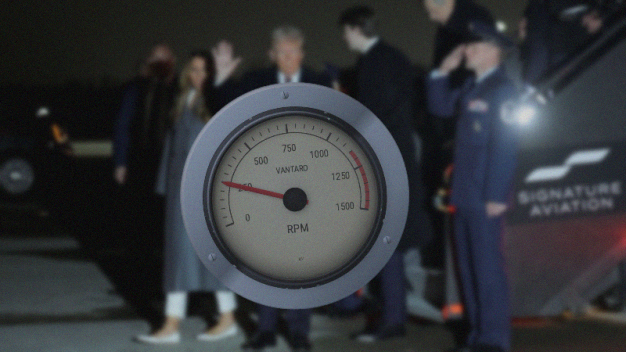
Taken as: 250 rpm
